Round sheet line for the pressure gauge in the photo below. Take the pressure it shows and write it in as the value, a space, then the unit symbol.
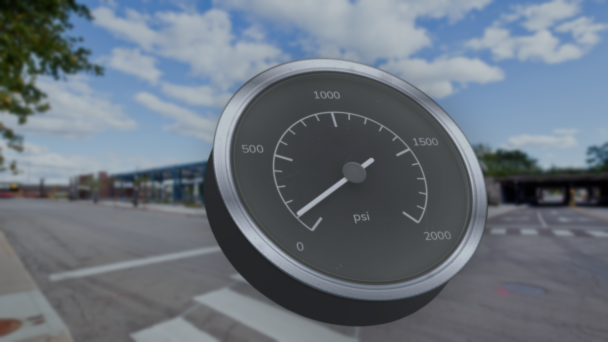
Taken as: 100 psi
